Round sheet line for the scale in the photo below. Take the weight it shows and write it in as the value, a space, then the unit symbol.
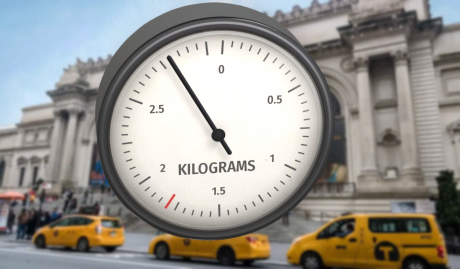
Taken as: 2.8 kg
